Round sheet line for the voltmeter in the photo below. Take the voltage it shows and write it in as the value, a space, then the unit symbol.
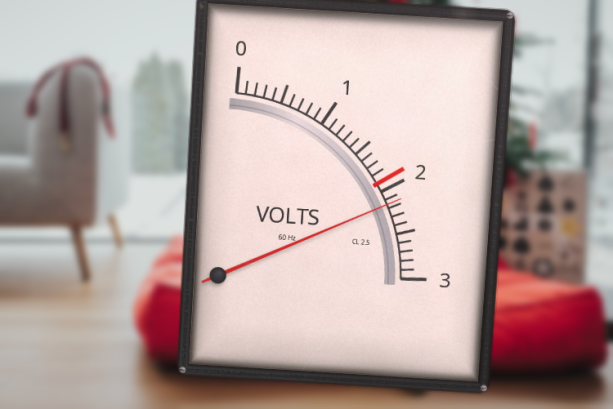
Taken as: 2.15 V
